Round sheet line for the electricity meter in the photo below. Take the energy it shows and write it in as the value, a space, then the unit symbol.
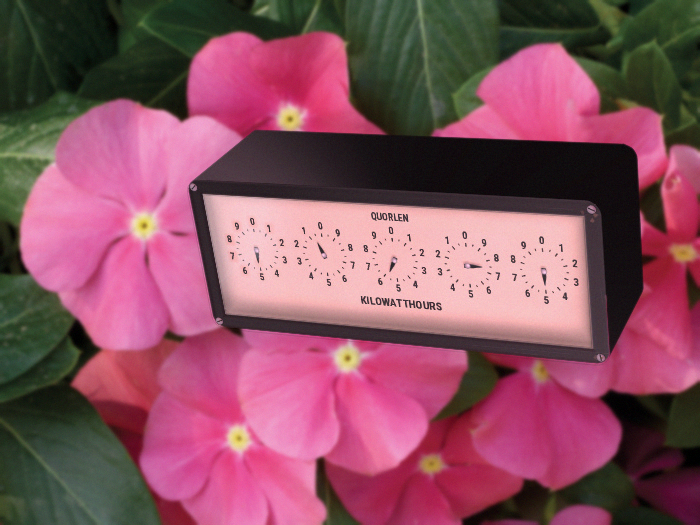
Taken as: 50575 kWh
